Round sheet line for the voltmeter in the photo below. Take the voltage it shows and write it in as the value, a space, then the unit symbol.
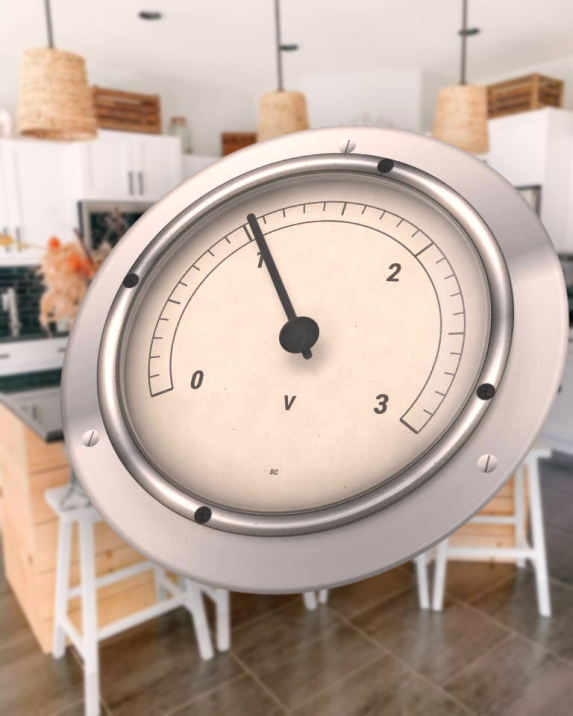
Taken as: 1.05 V
